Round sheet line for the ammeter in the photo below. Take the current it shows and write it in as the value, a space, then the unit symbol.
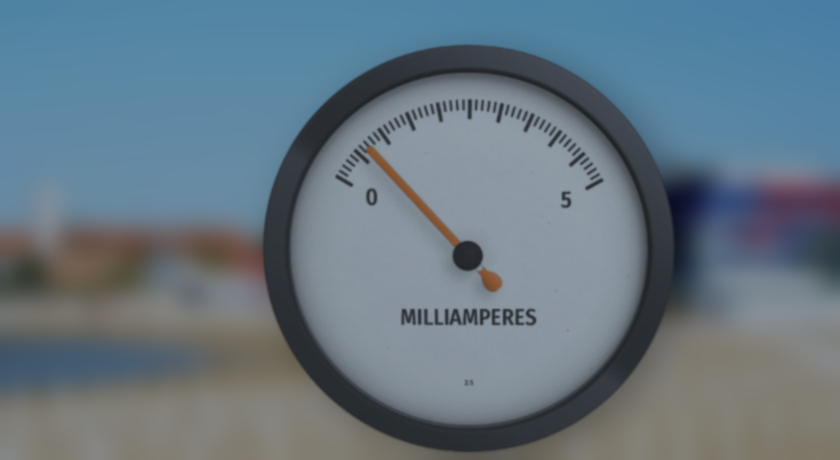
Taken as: 0.7 mA
